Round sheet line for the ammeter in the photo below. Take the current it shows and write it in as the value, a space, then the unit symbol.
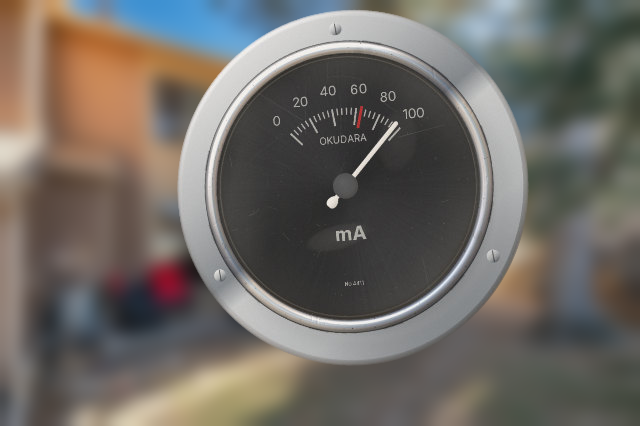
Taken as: 96 mA
